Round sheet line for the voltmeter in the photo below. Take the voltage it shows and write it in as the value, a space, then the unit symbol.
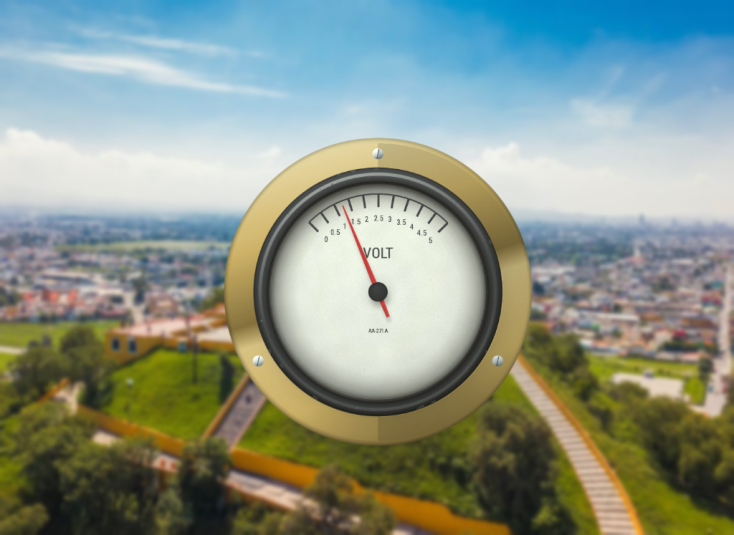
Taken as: 1.25 V
